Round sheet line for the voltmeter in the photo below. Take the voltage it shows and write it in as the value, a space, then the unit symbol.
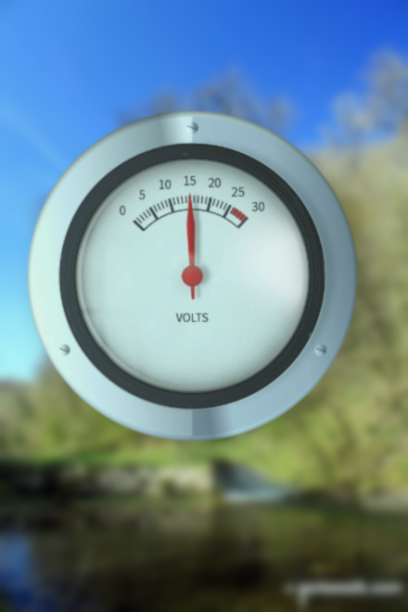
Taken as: 15 V
